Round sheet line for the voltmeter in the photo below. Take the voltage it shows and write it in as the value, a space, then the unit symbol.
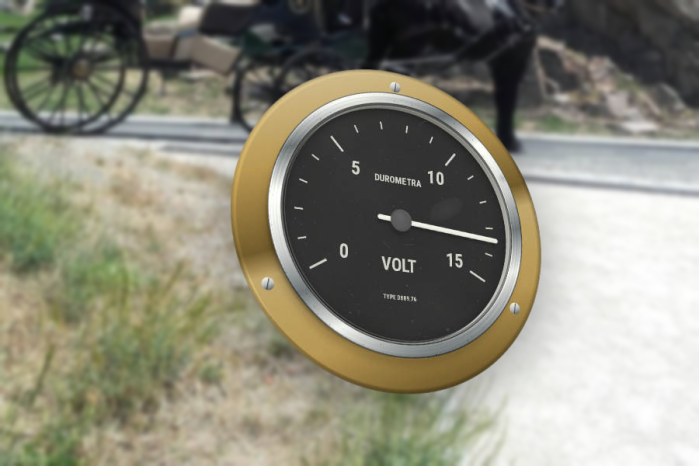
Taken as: 13.5 V
